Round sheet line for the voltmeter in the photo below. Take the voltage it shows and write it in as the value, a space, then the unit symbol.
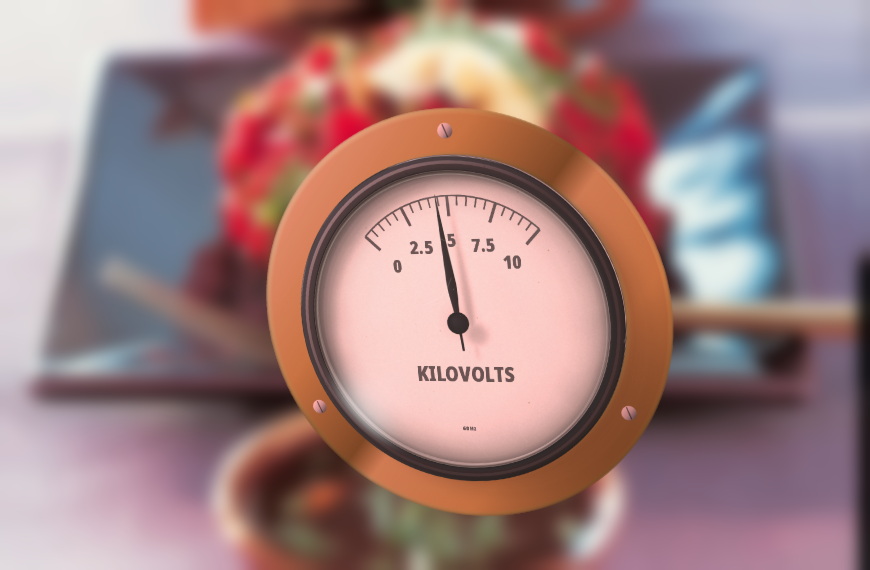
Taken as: 4.5 kV
